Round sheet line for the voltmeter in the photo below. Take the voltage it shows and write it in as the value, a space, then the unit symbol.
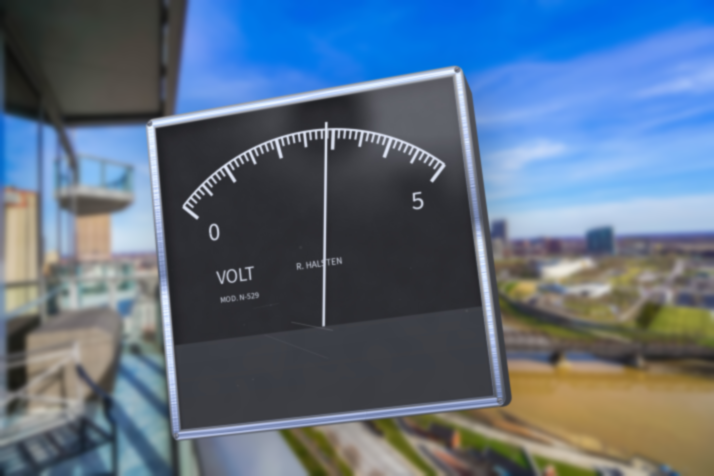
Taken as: 2.9 V
